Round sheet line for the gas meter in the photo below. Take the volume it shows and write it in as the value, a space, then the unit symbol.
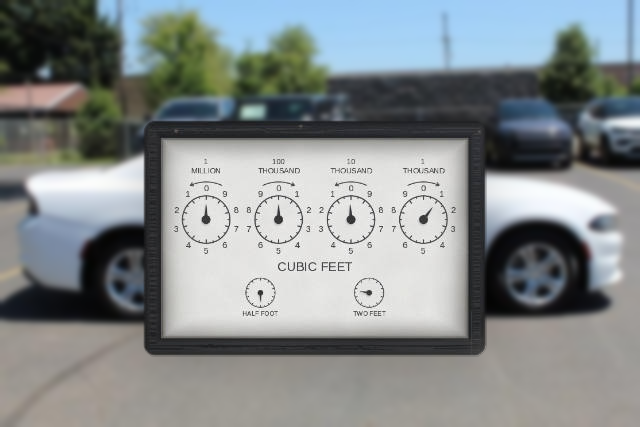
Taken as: 100 ft³
